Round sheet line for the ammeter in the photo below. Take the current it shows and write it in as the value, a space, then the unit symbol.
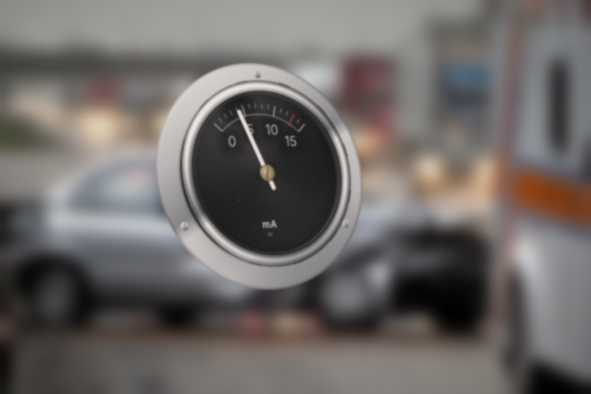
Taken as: 4 mA
